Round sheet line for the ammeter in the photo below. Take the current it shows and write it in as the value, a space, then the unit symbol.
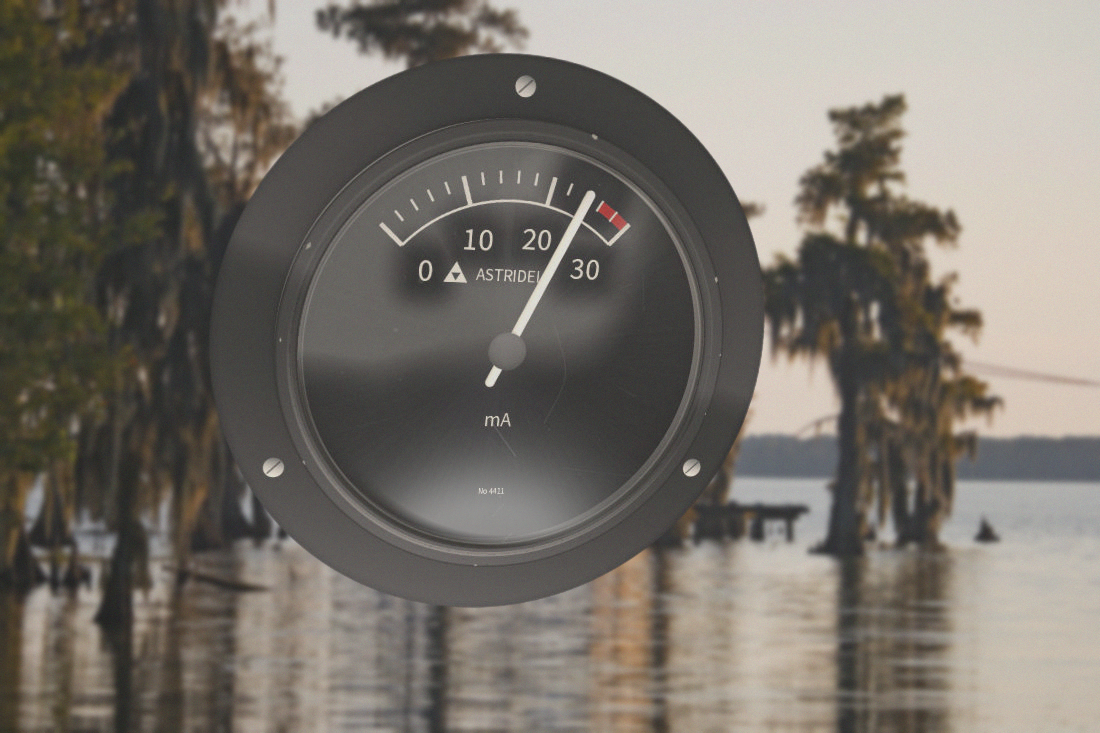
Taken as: 24 mA
